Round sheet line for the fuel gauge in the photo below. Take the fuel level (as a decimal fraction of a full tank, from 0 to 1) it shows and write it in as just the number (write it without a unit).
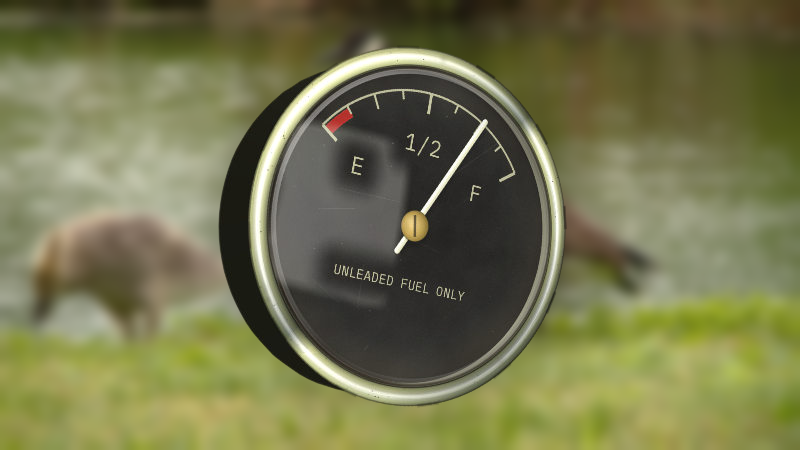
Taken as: 0.75
